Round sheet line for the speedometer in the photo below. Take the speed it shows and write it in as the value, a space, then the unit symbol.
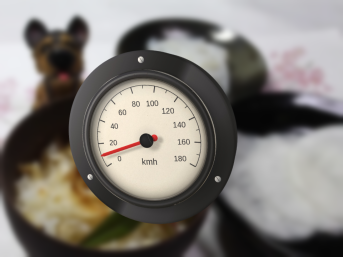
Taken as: 10 km/h
